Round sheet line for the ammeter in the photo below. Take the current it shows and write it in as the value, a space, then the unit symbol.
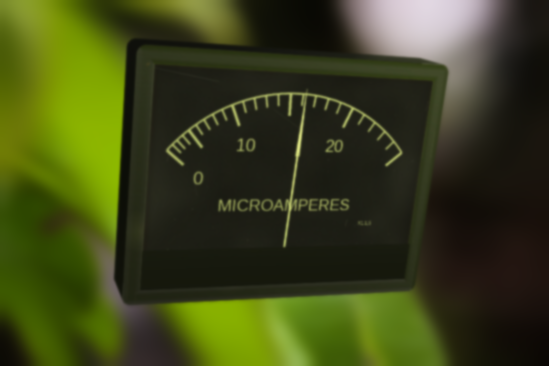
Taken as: 16 µA
